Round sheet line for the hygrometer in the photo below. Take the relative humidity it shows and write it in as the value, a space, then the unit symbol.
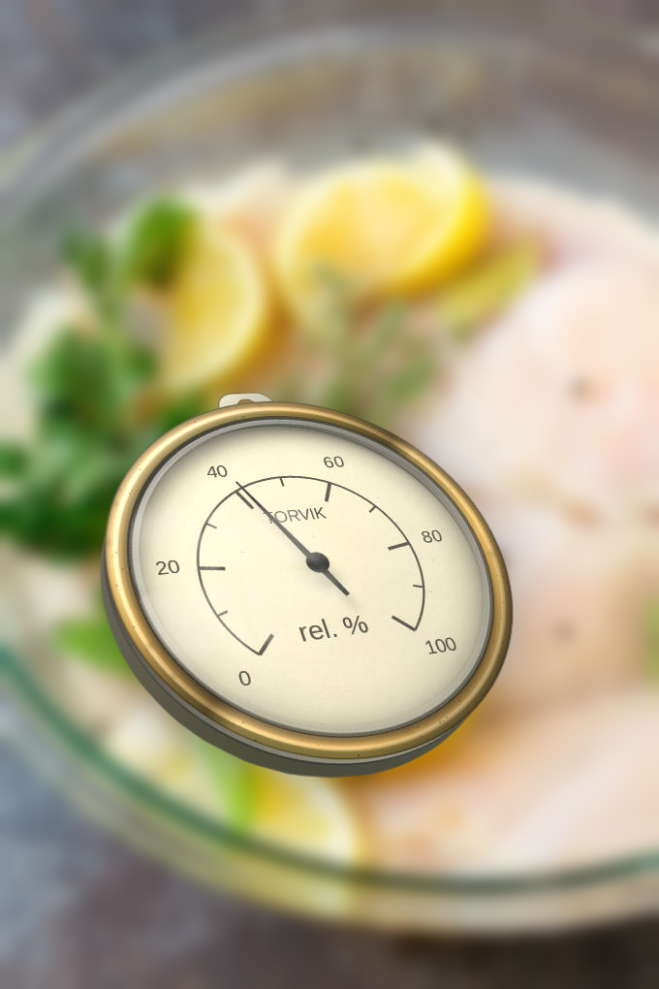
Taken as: 40 %
